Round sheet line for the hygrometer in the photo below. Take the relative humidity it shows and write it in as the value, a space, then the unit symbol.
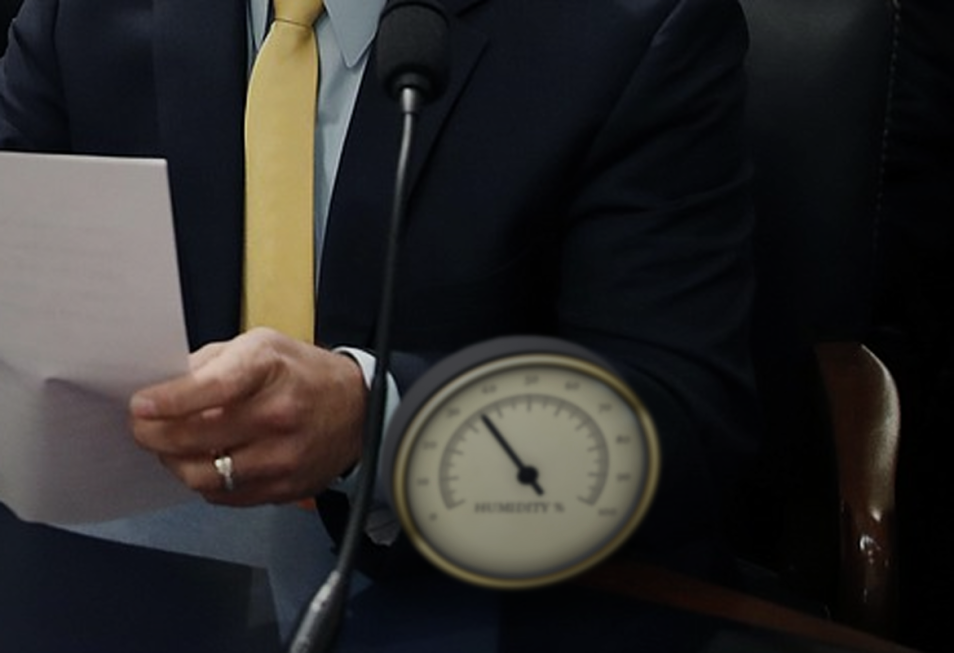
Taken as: 35 %
